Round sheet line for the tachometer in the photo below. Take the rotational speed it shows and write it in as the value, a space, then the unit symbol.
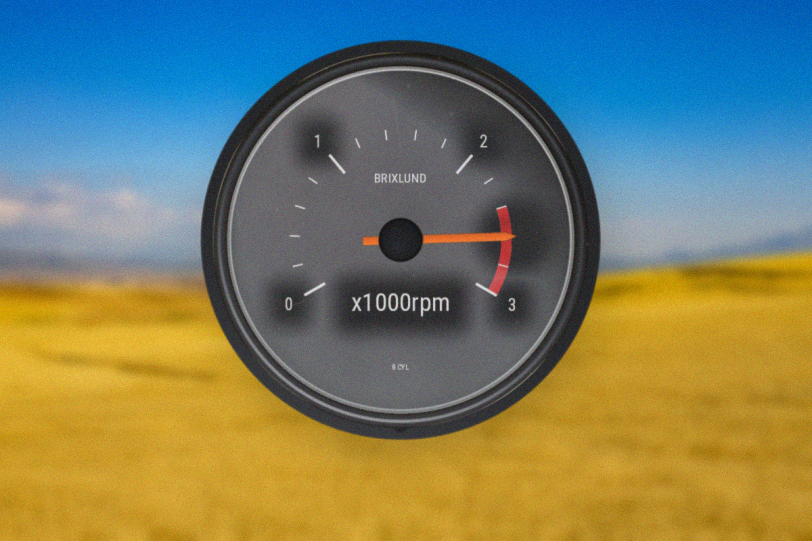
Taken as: 2600 rpm
